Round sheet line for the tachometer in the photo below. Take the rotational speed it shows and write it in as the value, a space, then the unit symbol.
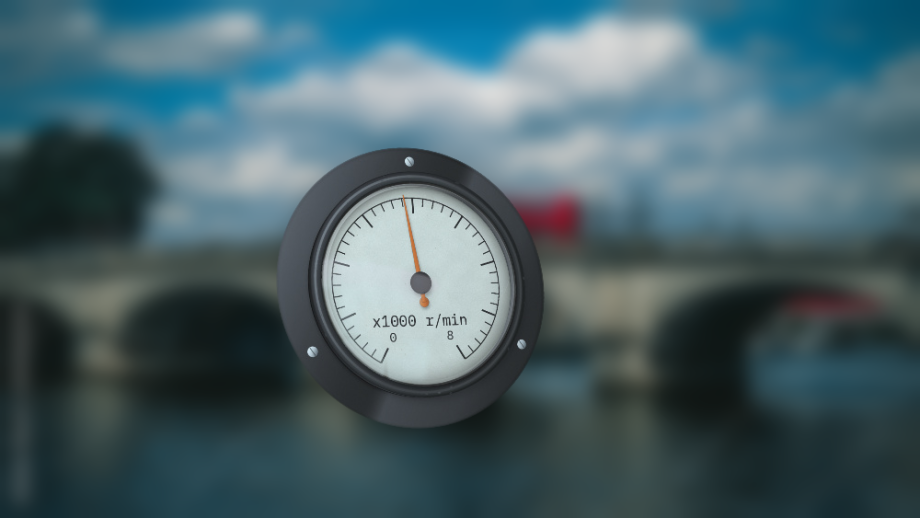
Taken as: 3800 rpm
